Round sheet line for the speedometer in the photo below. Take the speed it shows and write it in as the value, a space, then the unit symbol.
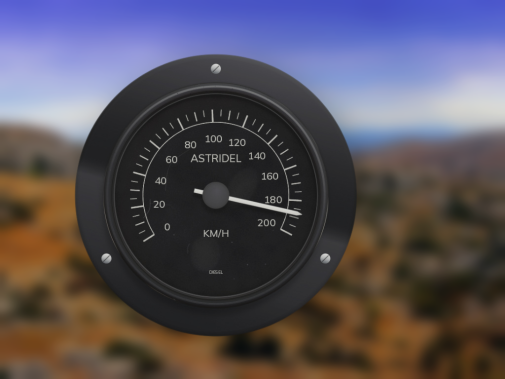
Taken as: 187.5 km/h
